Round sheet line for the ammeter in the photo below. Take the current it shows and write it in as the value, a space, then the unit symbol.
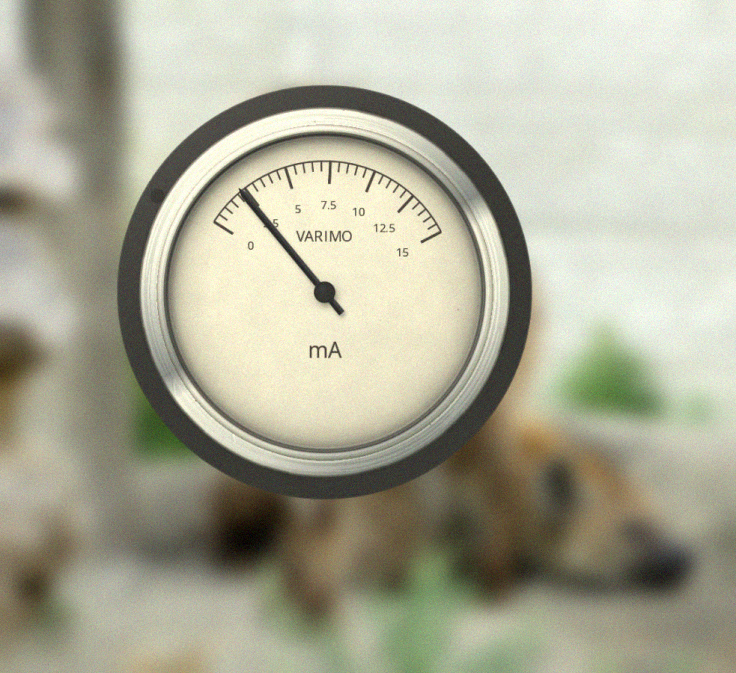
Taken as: 2.25 mA
